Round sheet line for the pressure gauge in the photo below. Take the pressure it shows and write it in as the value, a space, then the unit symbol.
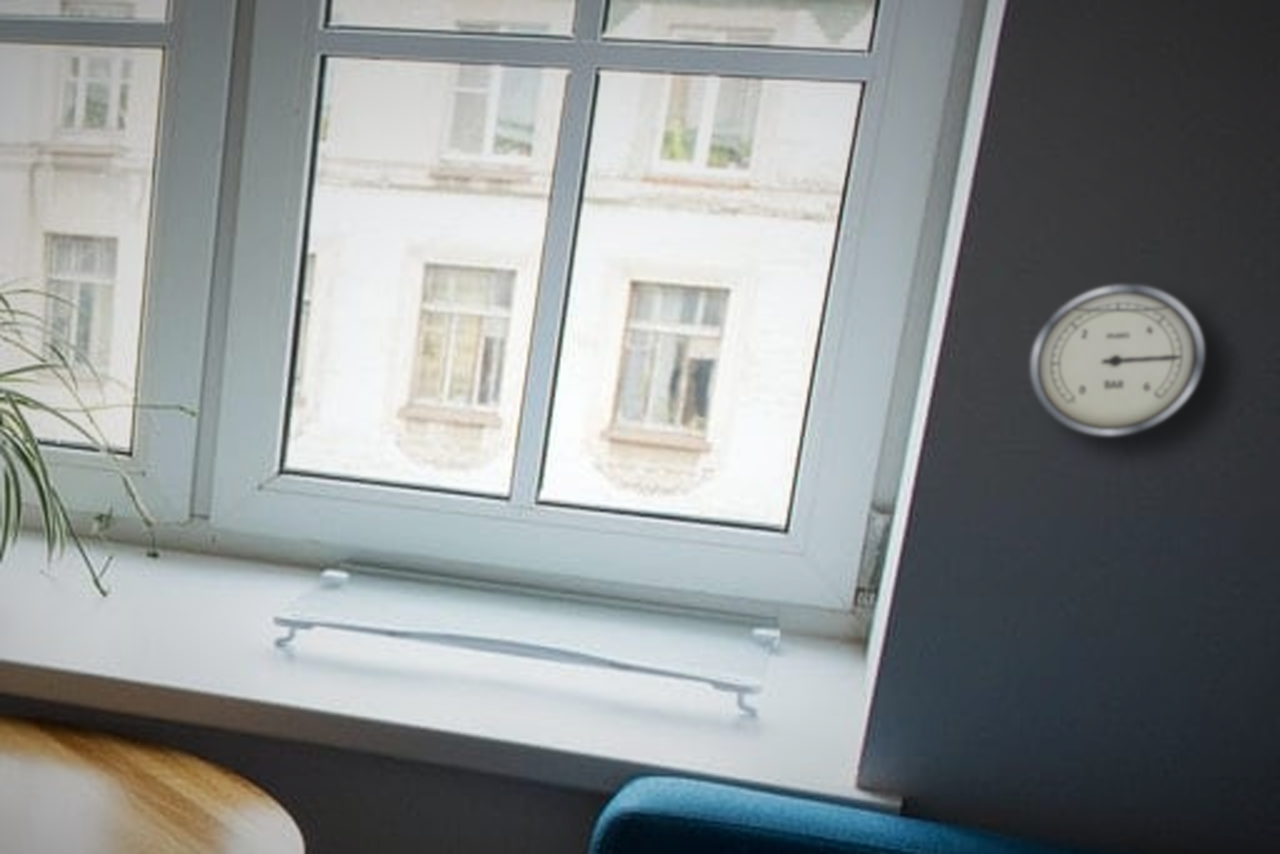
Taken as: 5 bar
